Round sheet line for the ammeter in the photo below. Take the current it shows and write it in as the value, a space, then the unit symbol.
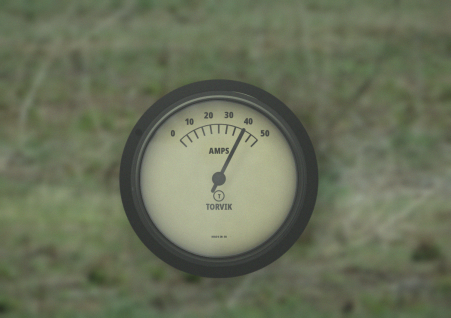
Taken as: 40 A
